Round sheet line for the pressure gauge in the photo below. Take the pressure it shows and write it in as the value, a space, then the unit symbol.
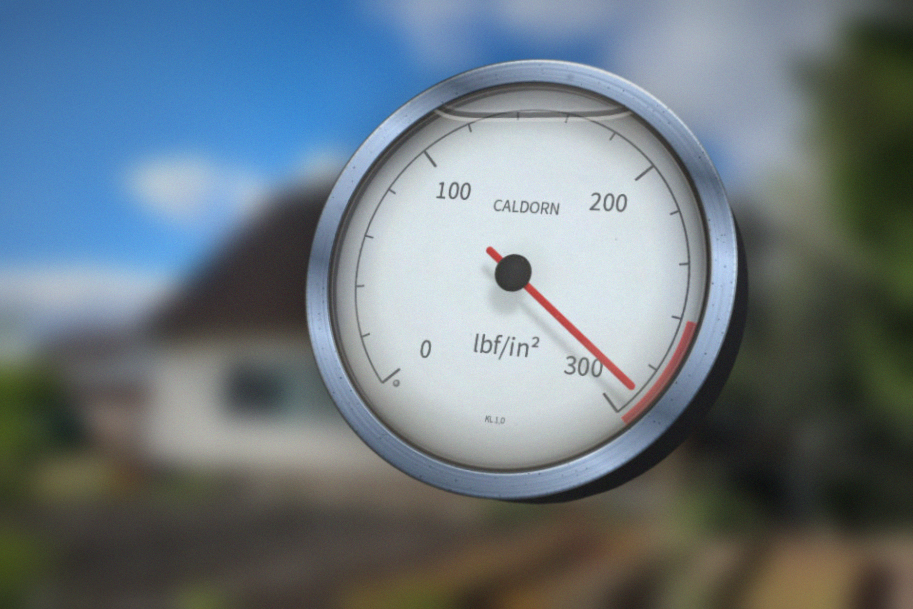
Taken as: 290 psi
